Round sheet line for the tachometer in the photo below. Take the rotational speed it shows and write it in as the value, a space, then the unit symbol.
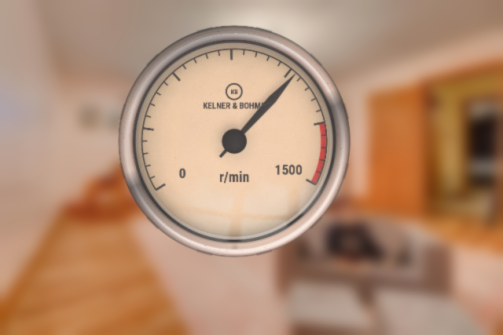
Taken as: 1025 rpm
